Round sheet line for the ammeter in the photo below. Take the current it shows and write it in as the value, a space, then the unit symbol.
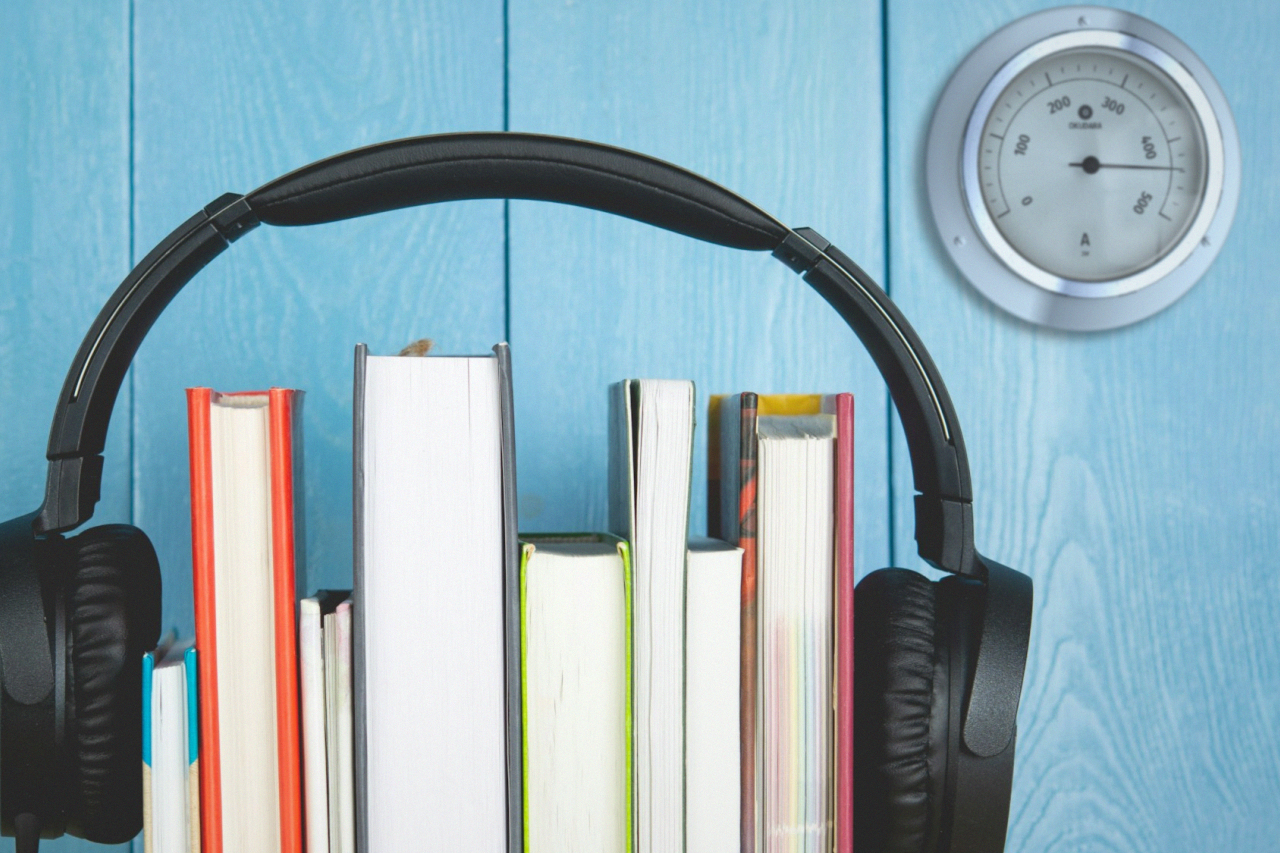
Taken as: 440 A
